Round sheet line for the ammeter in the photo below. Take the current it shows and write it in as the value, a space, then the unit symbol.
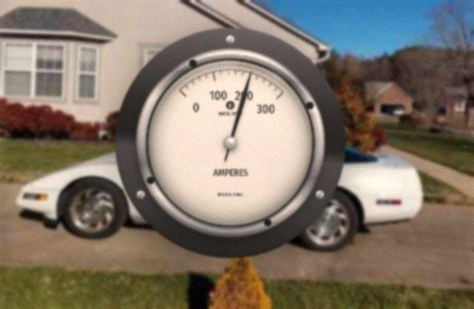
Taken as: 200 A
